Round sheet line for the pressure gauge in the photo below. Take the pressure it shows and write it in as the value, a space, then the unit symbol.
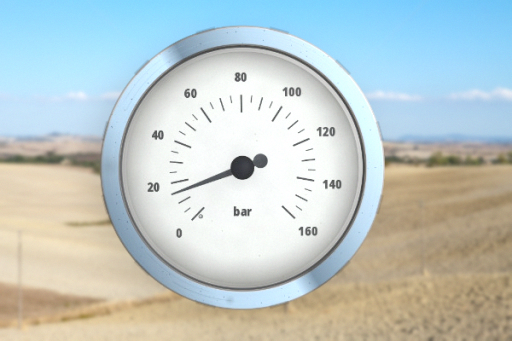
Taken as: 15 bar
